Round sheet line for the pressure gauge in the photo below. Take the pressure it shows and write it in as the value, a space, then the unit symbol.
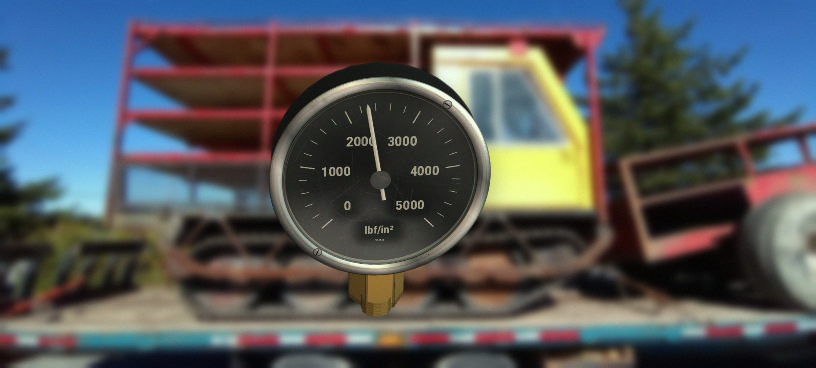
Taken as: 2300 psi
